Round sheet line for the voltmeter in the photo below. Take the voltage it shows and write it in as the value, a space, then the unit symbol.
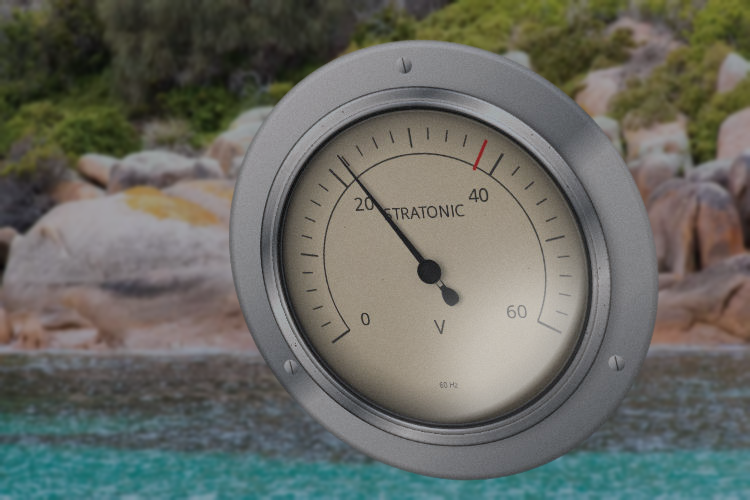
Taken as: 22 V
